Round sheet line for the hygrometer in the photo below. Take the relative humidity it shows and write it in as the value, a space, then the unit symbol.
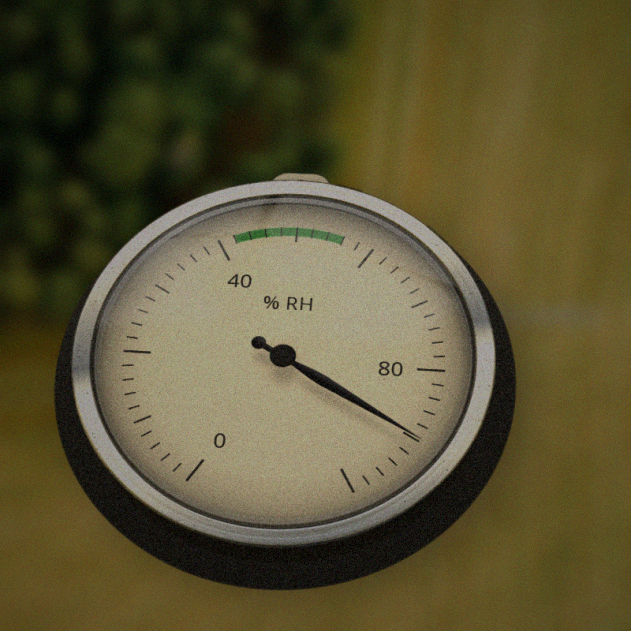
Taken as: 90 %
